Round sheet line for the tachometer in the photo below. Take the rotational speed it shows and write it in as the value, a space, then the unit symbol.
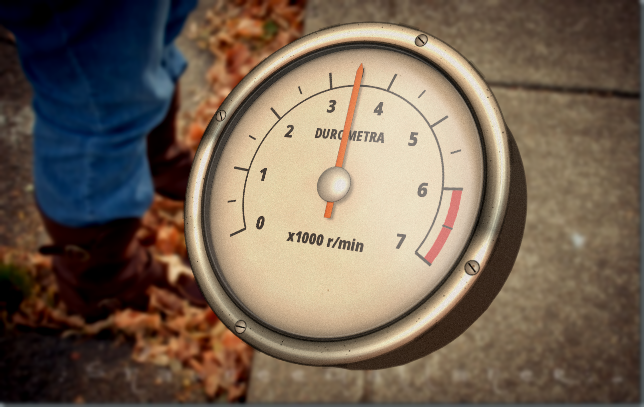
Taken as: 3500 rpm
